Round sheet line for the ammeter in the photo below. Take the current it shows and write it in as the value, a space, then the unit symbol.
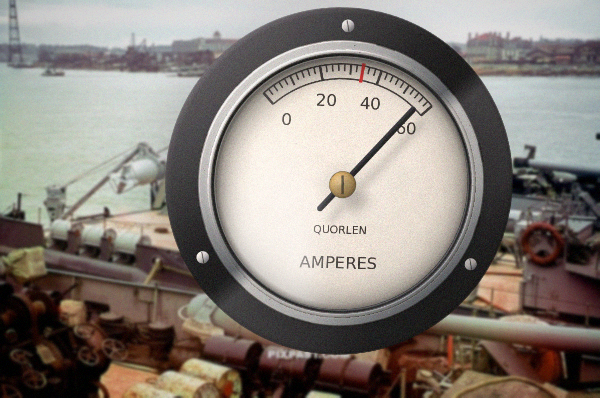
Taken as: 56 A
